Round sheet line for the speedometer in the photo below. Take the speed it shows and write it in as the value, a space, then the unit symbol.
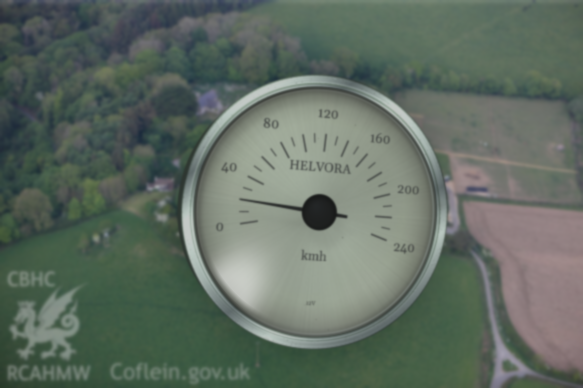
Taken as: 20 km/h
